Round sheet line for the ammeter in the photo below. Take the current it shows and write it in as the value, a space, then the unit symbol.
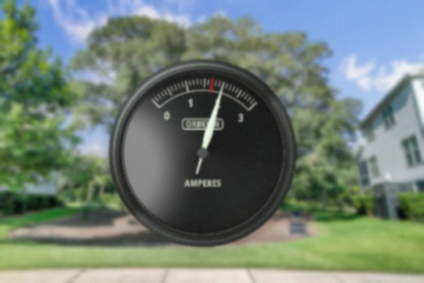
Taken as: 2 A
